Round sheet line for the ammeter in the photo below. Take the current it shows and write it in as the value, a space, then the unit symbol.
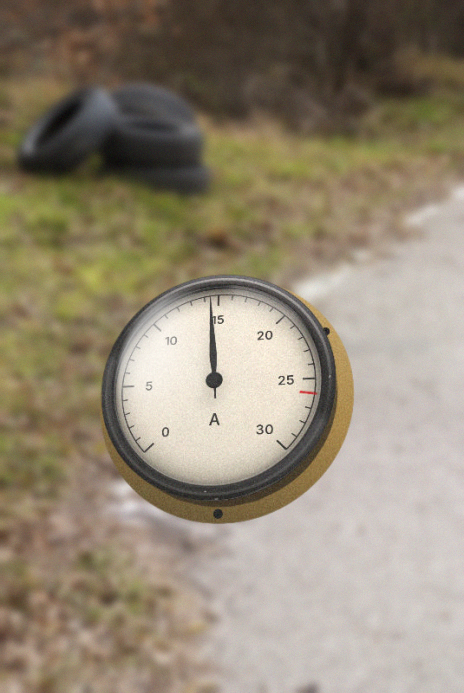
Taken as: 14.5 A
